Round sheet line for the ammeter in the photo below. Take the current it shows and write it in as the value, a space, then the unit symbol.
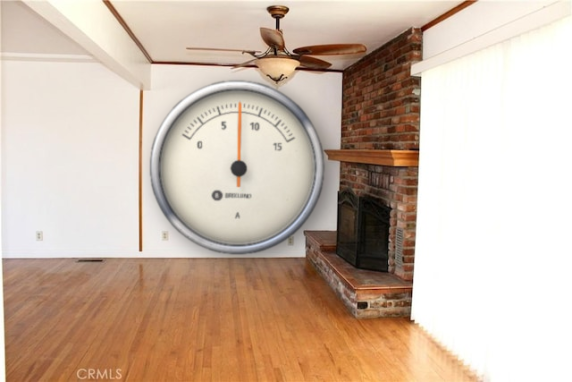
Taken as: 7.5 A
